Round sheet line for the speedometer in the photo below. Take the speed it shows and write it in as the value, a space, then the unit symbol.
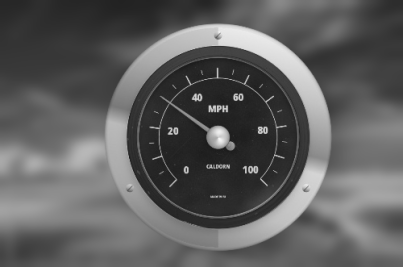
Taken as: 30 mph
